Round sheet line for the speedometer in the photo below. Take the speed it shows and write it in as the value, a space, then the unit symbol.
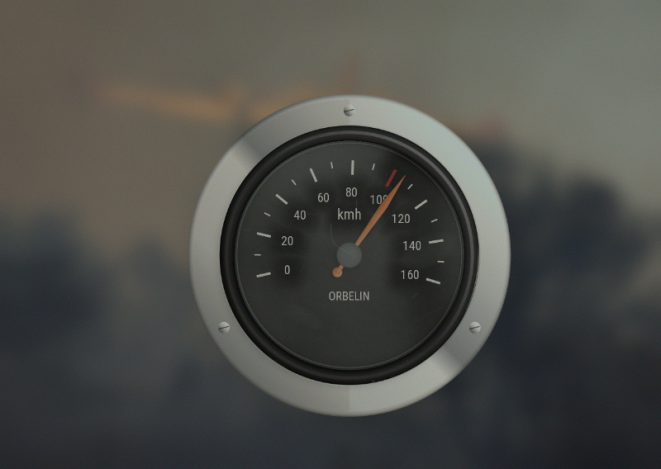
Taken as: 105 km/h
